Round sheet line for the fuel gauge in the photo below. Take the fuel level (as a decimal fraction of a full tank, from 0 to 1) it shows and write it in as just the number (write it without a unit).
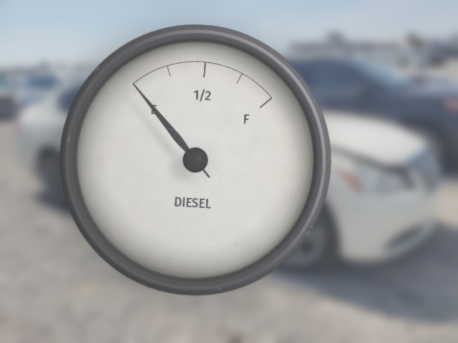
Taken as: 0
